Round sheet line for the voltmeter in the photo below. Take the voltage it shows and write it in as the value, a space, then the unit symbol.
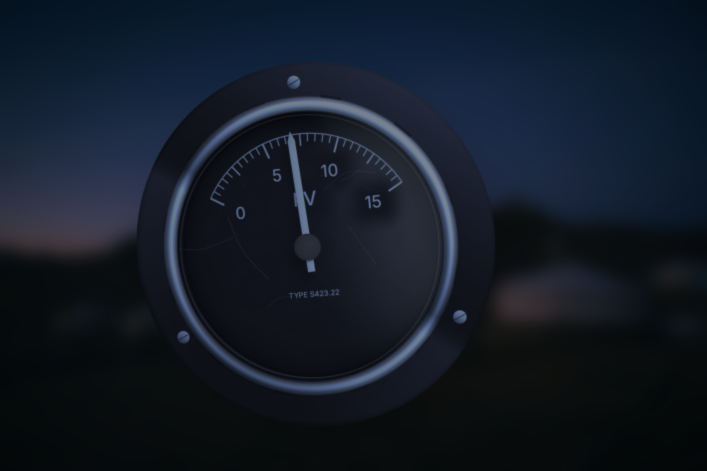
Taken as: 7 kV
